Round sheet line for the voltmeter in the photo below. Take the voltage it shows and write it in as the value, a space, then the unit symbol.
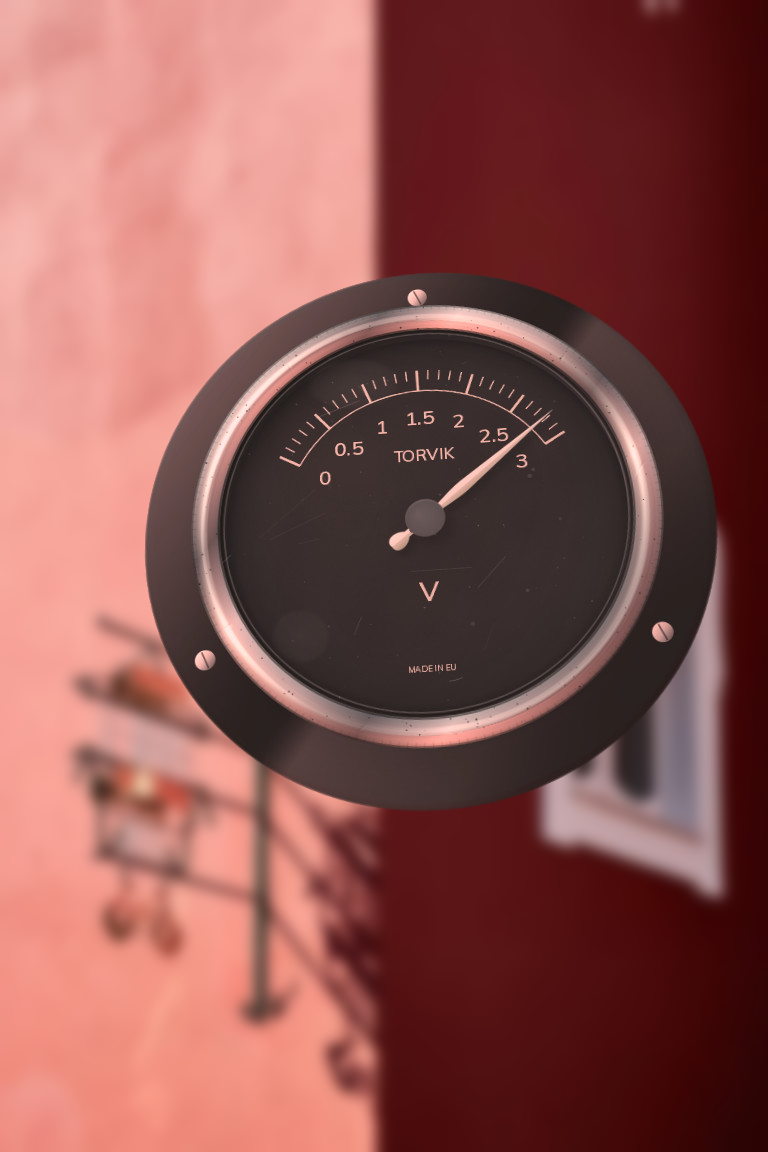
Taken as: 2.8 V
